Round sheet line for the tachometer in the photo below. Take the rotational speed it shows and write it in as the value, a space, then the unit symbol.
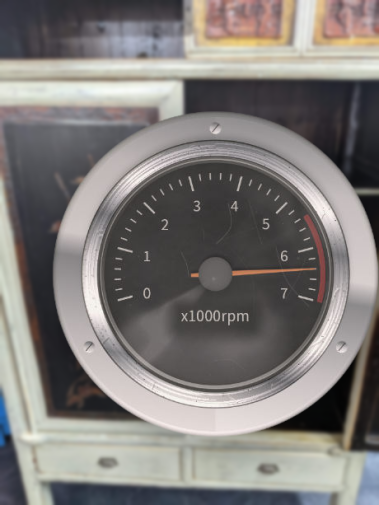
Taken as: 6400 rpm
